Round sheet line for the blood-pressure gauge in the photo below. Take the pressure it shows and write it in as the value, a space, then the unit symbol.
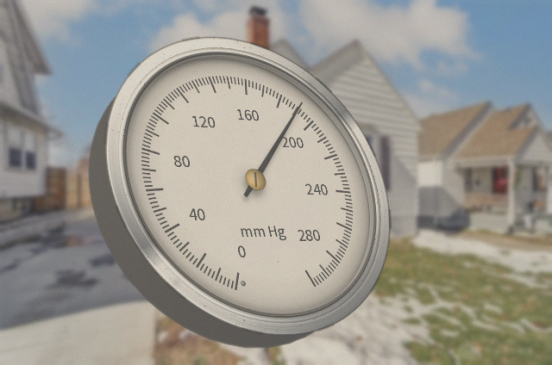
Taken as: 190 mmHg
